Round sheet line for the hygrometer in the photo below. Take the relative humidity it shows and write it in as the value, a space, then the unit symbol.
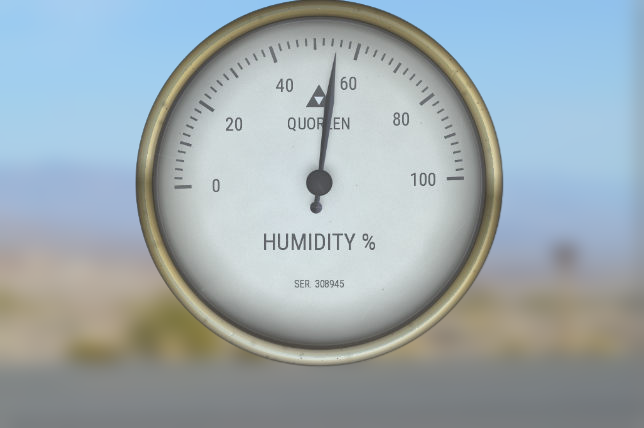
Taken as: 55 %
